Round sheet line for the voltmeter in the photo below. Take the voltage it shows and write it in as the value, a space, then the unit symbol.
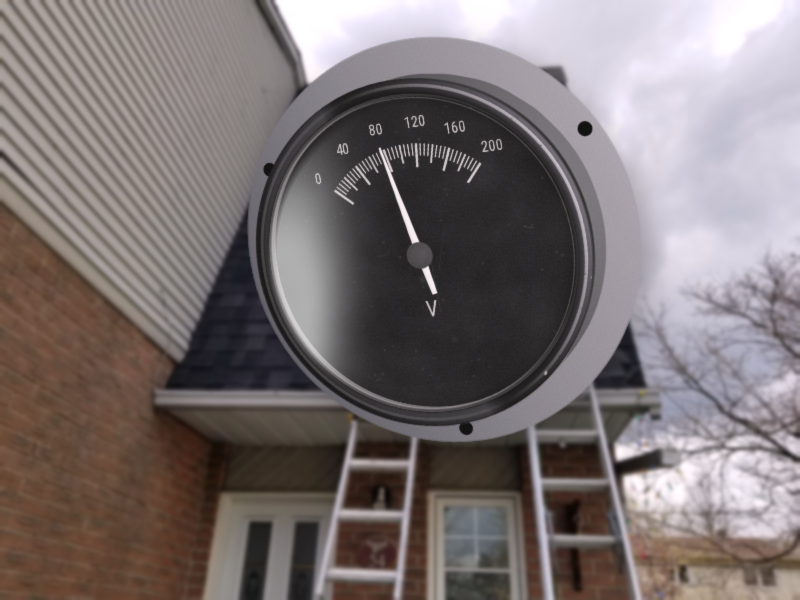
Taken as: 80 V
